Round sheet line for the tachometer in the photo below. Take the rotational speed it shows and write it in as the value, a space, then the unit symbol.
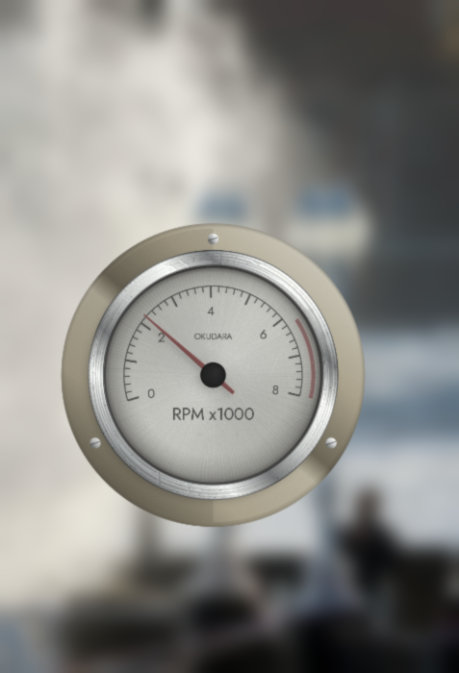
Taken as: 2200 rpm
